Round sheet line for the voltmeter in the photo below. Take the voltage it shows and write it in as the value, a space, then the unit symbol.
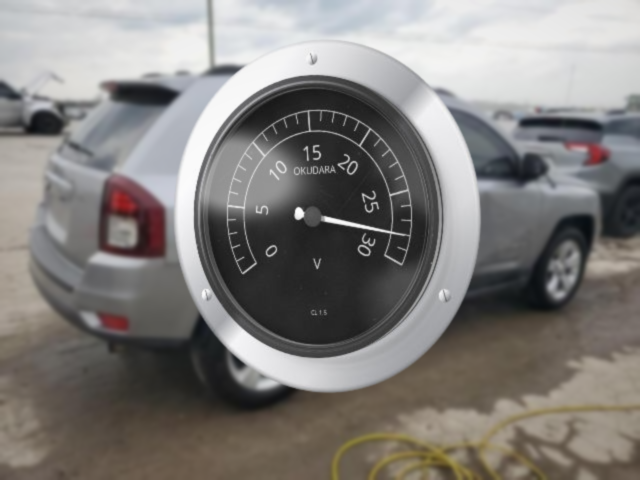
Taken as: 28 V
